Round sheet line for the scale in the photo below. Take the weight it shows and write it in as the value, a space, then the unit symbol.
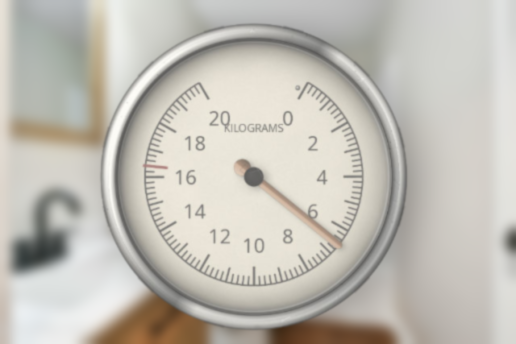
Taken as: 6.6 kg
